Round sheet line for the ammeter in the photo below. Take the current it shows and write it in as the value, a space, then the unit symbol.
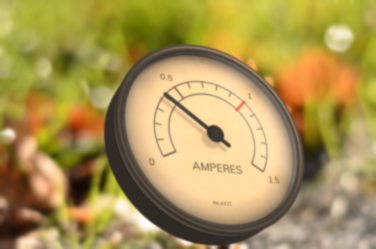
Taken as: 0.4 A
